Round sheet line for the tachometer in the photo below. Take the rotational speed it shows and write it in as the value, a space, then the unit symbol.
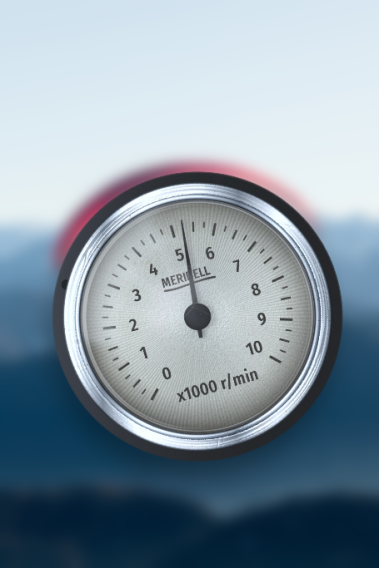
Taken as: 5250 rpm
